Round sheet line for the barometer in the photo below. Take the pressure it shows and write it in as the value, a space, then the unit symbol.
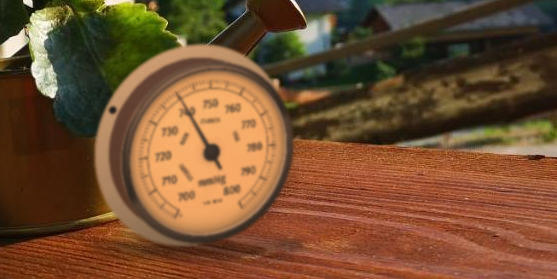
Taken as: 740 mmHg
